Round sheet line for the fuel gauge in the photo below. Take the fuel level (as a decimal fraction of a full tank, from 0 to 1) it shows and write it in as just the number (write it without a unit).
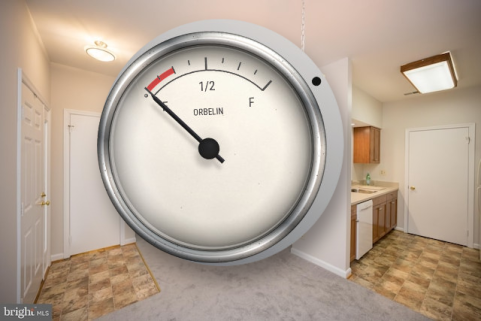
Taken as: 0
